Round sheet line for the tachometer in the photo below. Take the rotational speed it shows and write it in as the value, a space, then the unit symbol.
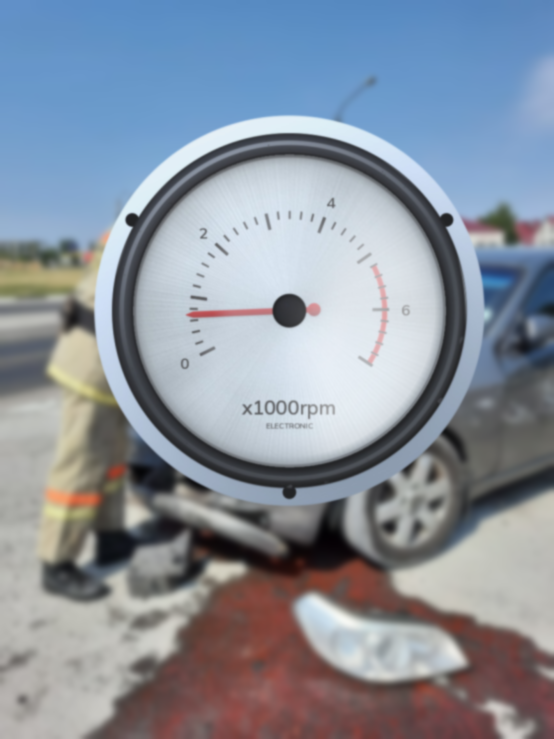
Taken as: 700 rpm
